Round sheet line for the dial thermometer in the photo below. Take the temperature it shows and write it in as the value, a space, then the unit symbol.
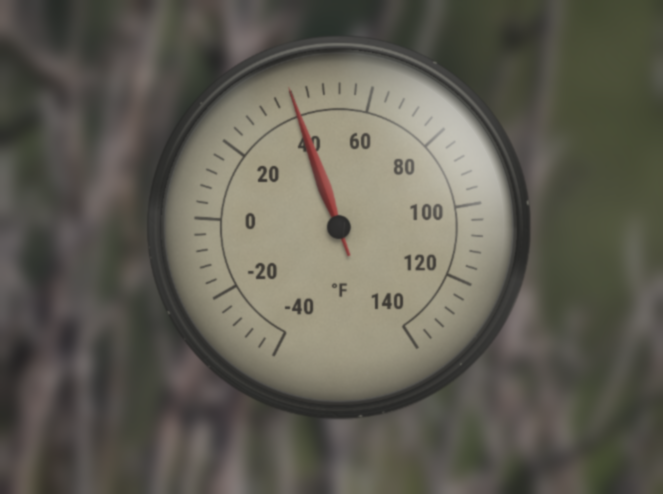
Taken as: 40 °F
